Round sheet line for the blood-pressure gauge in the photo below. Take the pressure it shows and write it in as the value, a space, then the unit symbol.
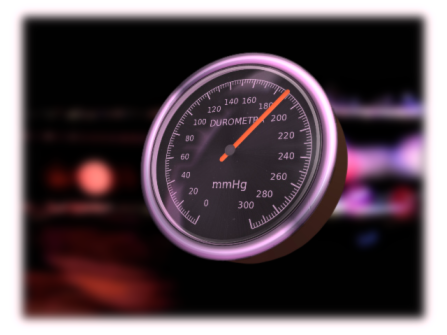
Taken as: 190 mmHg
